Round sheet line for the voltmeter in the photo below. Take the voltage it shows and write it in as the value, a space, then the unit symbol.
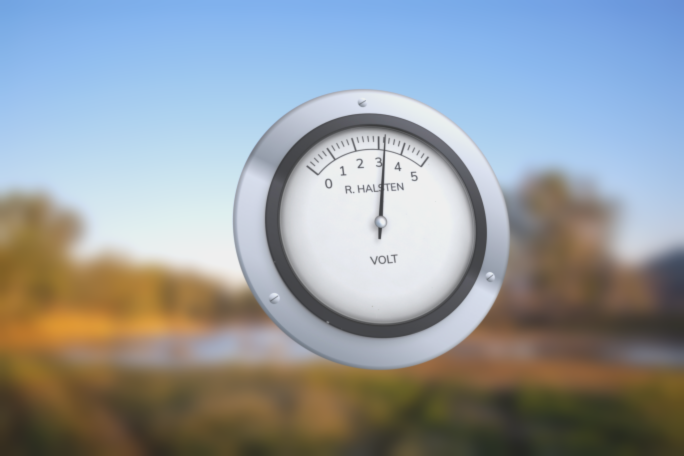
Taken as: 3.2 V
